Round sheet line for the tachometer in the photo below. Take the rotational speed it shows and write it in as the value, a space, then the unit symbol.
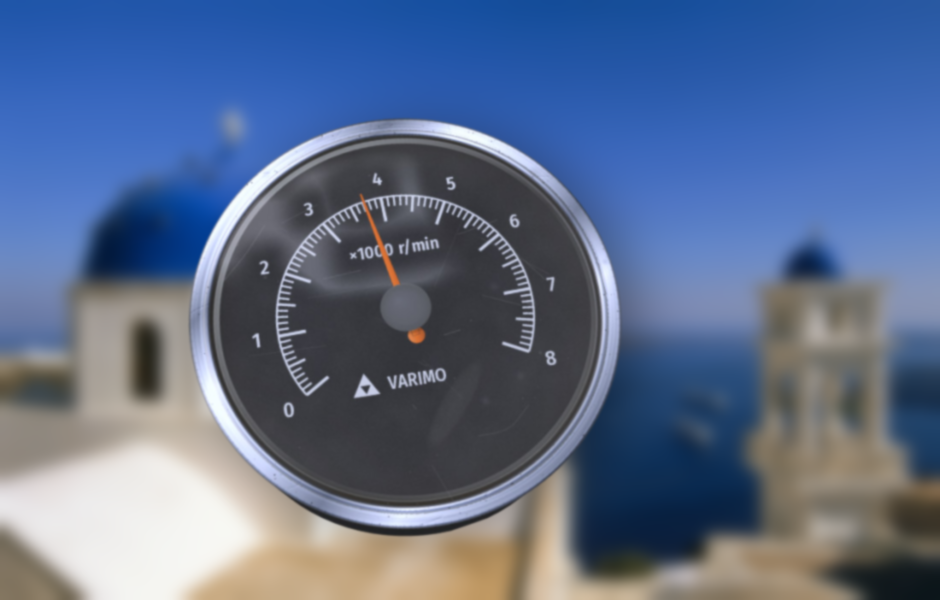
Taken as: 3700 rpm
